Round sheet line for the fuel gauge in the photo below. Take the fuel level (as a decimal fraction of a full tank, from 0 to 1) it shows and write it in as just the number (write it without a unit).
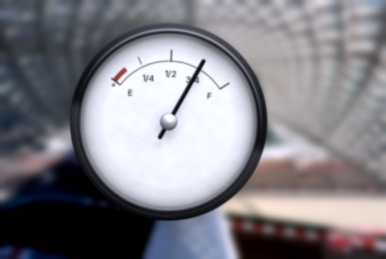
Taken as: 0.75
